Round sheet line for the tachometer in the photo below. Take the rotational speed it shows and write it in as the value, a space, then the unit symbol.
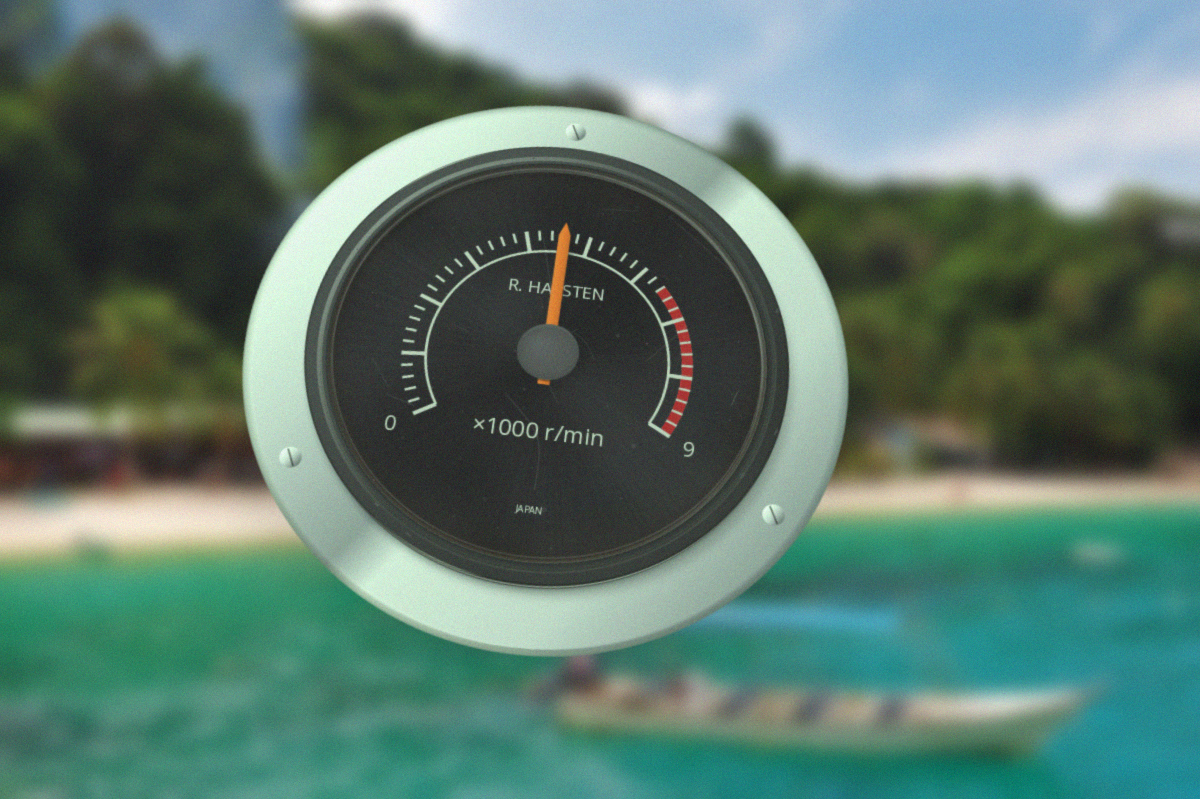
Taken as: 4600 rpm
